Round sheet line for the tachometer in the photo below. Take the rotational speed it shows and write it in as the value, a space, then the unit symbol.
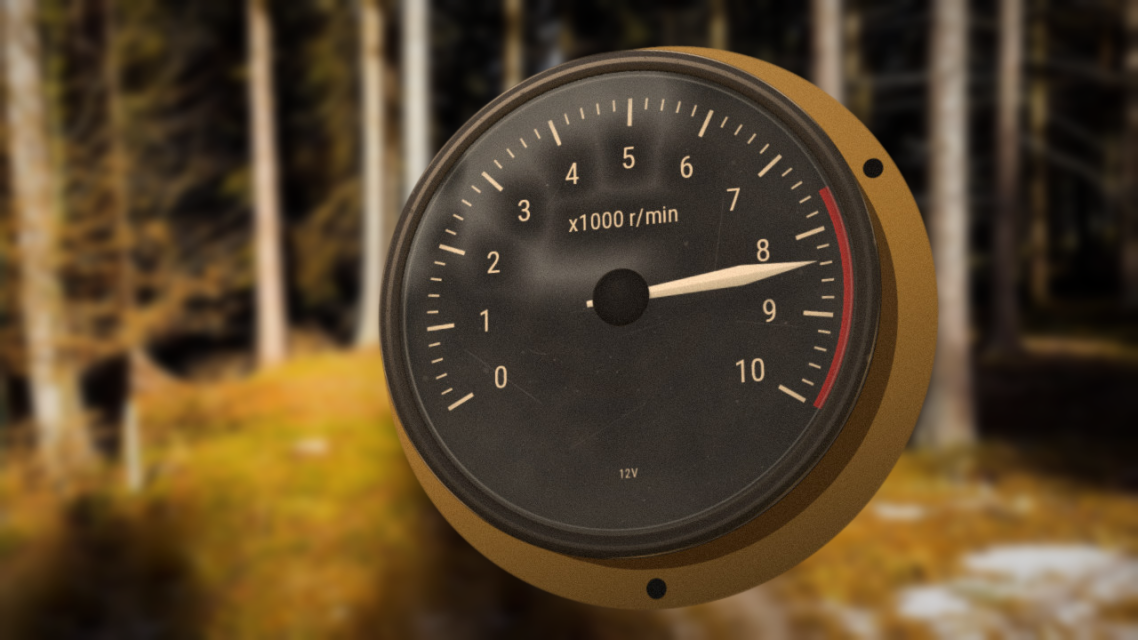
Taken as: 8400 rpm
